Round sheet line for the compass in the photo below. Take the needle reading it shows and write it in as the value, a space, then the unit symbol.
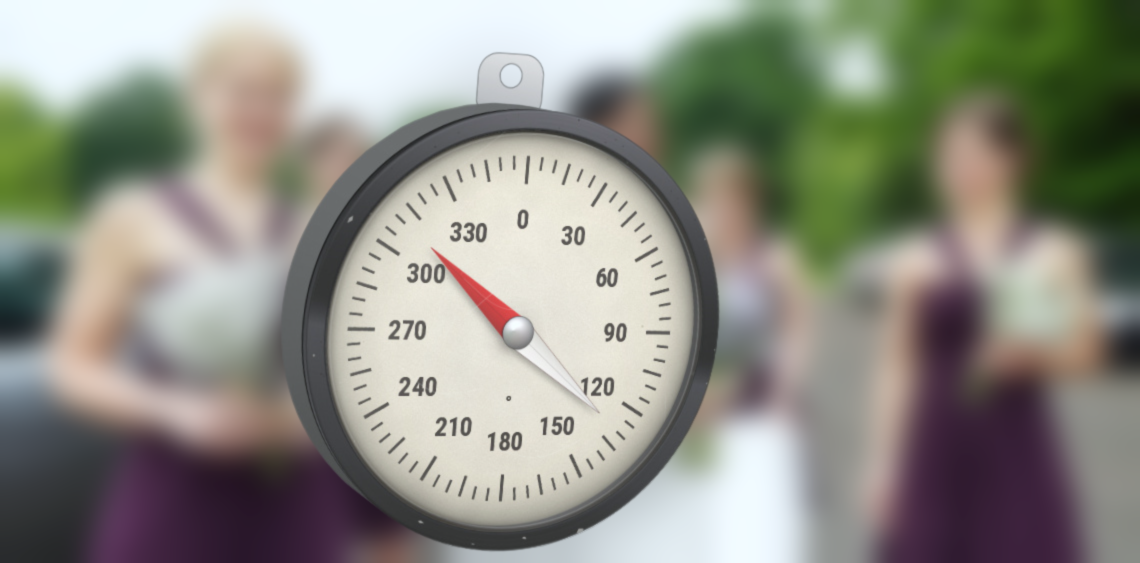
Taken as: 310 °
